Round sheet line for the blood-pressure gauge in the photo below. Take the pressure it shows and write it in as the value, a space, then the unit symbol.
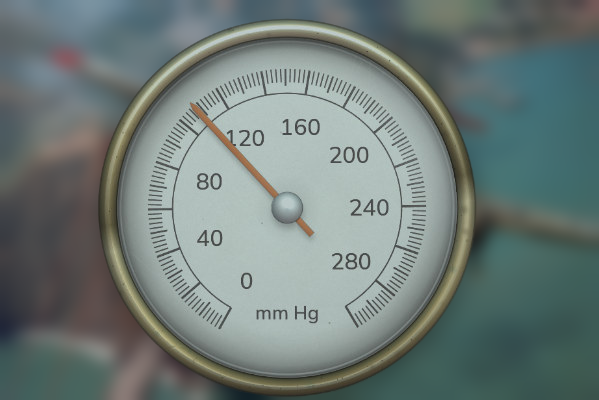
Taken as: 108 mmHg
